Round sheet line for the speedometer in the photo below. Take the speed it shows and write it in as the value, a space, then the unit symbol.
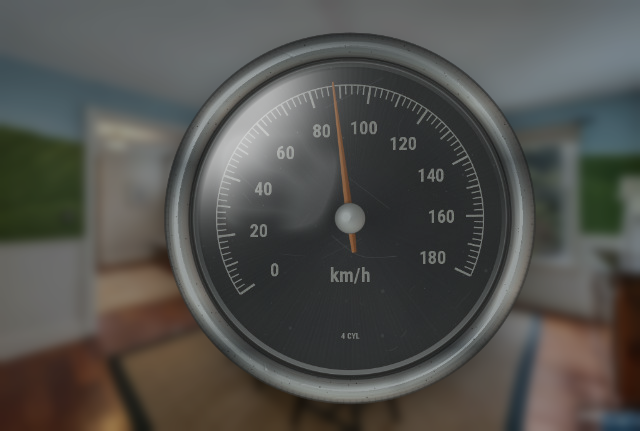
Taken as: 88 km/h
